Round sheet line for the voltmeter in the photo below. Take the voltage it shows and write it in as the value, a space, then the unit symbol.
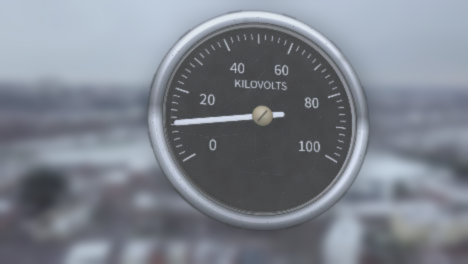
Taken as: 10 kV
